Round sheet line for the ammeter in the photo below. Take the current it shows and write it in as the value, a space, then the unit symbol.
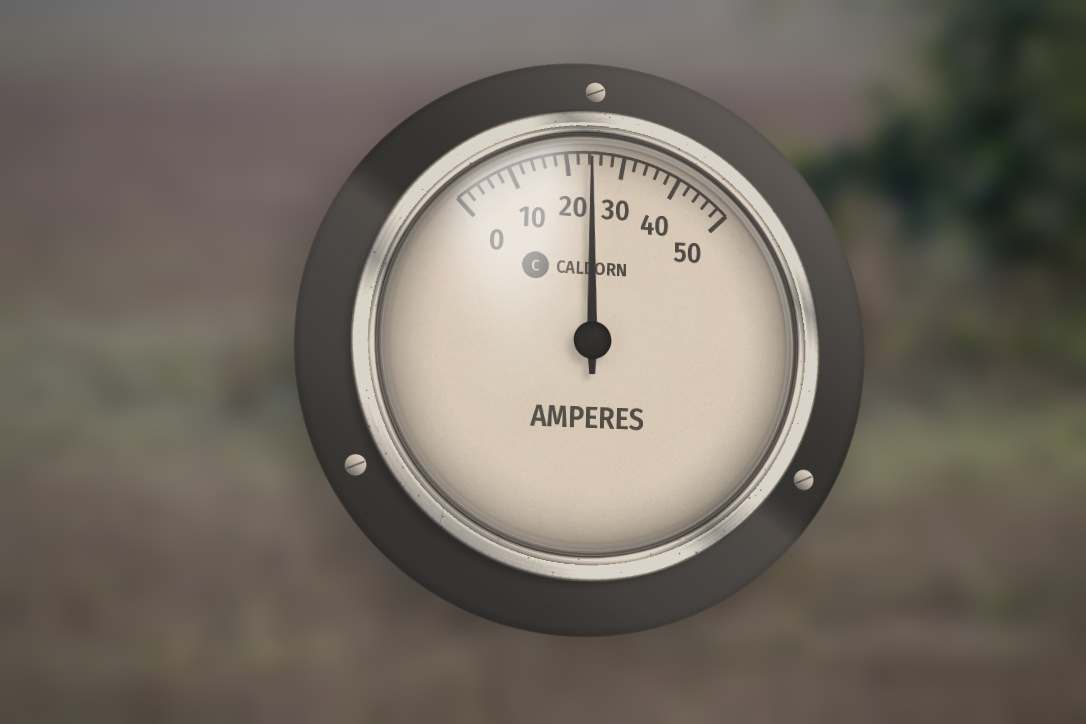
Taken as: 24 A
